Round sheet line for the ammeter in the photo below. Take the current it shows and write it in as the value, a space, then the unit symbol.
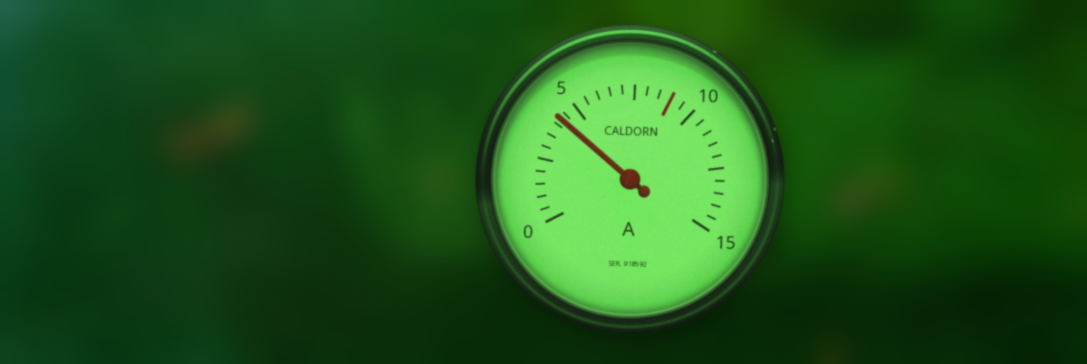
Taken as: 4.25 A
